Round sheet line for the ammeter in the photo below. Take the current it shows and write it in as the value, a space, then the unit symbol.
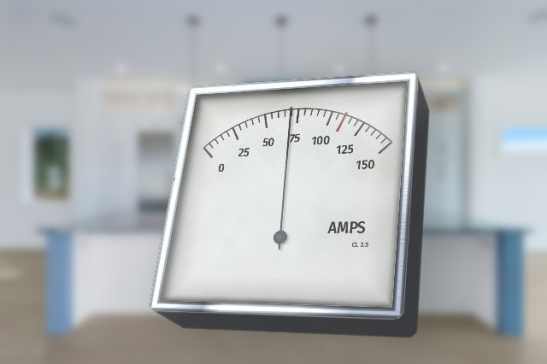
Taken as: 70 A
